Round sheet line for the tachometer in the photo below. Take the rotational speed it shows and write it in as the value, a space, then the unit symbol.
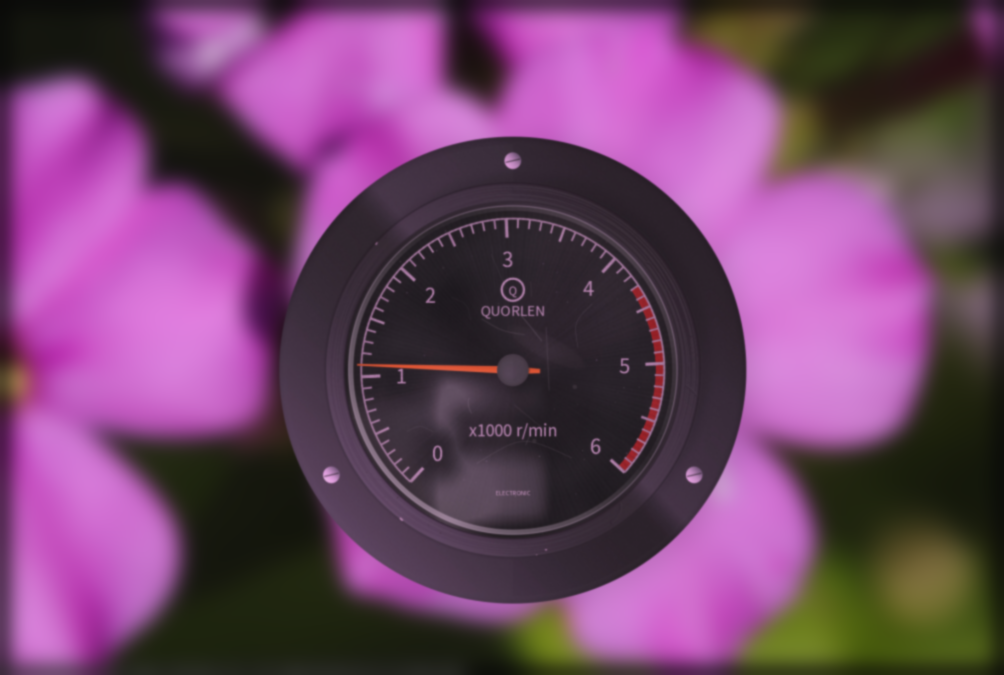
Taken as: 1100 rpm
